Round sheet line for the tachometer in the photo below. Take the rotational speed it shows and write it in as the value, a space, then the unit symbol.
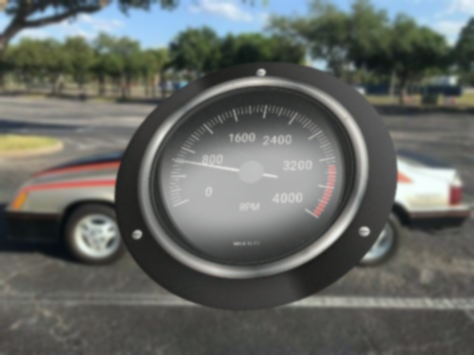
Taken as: 600 rpm
